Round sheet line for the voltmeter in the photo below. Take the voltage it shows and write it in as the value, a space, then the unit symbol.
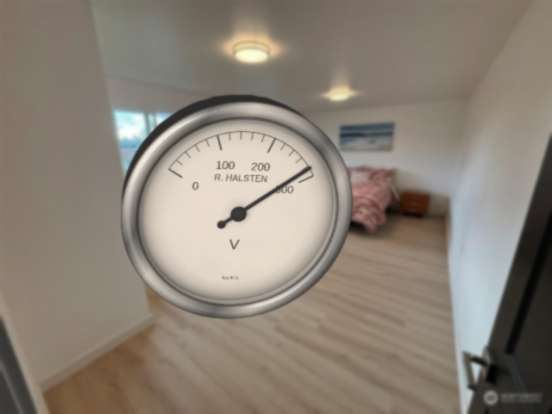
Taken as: 280 V
